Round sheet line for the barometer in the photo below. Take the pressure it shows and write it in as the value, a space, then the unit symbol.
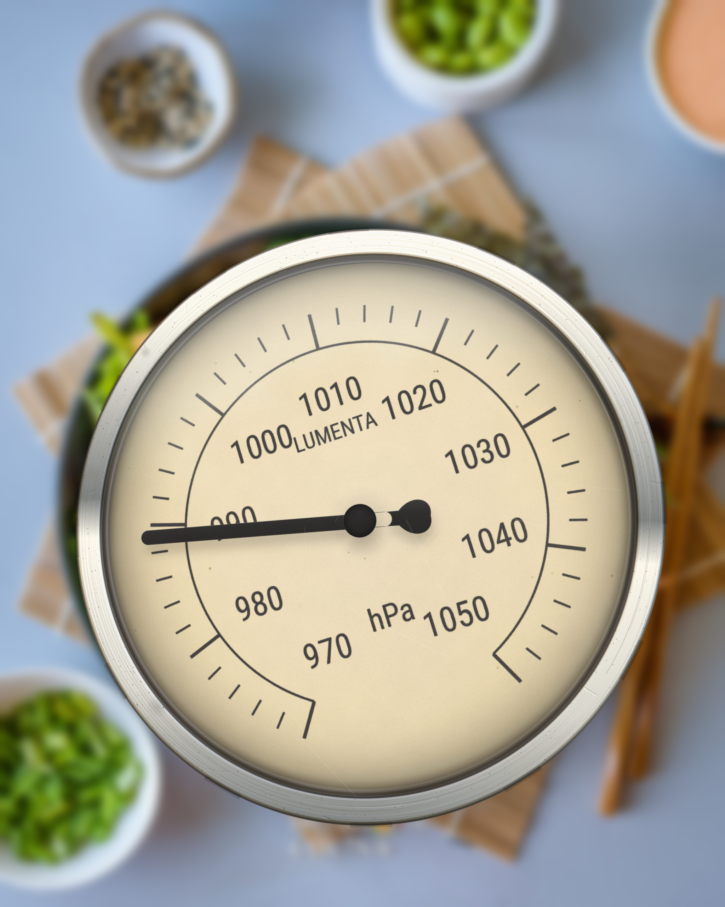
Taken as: 989 hPa
